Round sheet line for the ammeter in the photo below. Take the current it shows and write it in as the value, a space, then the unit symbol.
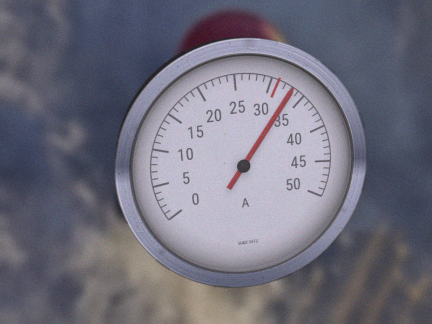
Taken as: 33 A
